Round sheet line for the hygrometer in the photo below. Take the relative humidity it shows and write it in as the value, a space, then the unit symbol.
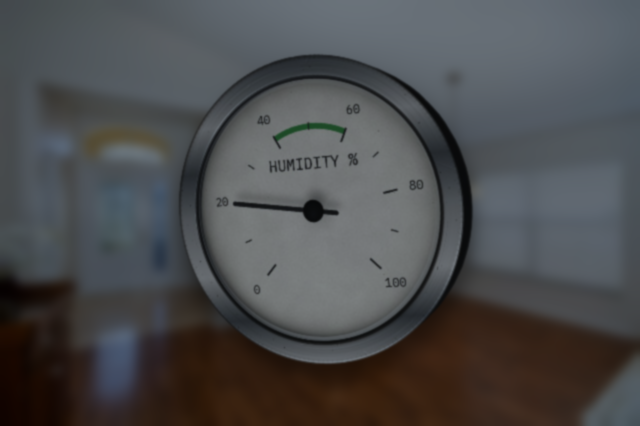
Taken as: 20 %
